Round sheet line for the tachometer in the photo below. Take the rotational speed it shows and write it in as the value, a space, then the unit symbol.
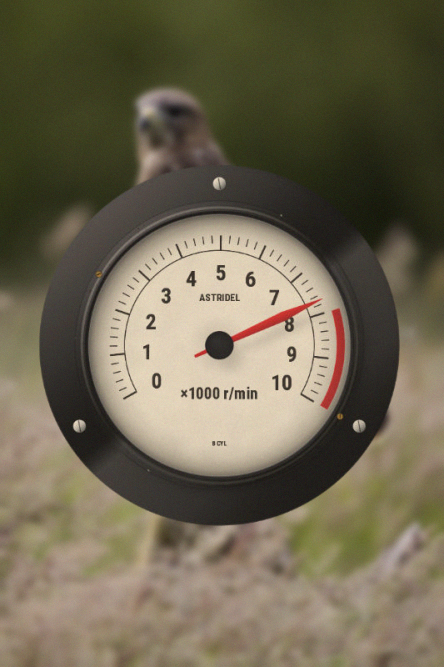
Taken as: 7700 rpm
